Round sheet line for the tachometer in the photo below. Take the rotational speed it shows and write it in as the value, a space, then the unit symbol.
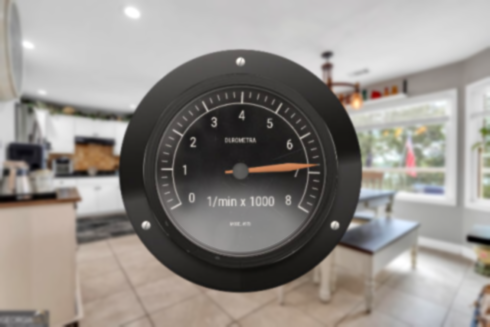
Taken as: 6800 rpm
